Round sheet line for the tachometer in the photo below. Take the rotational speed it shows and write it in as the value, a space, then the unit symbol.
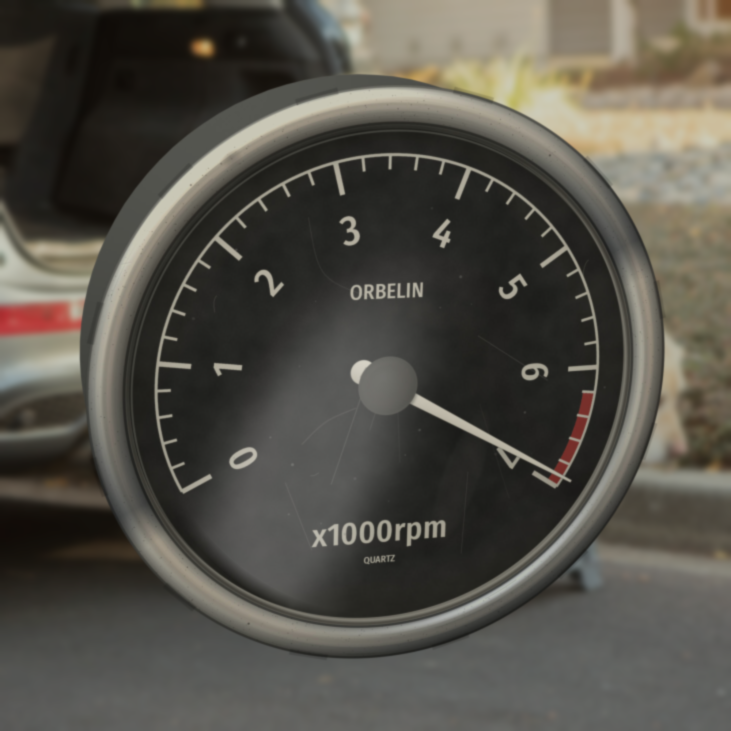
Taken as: 6900 rpm
